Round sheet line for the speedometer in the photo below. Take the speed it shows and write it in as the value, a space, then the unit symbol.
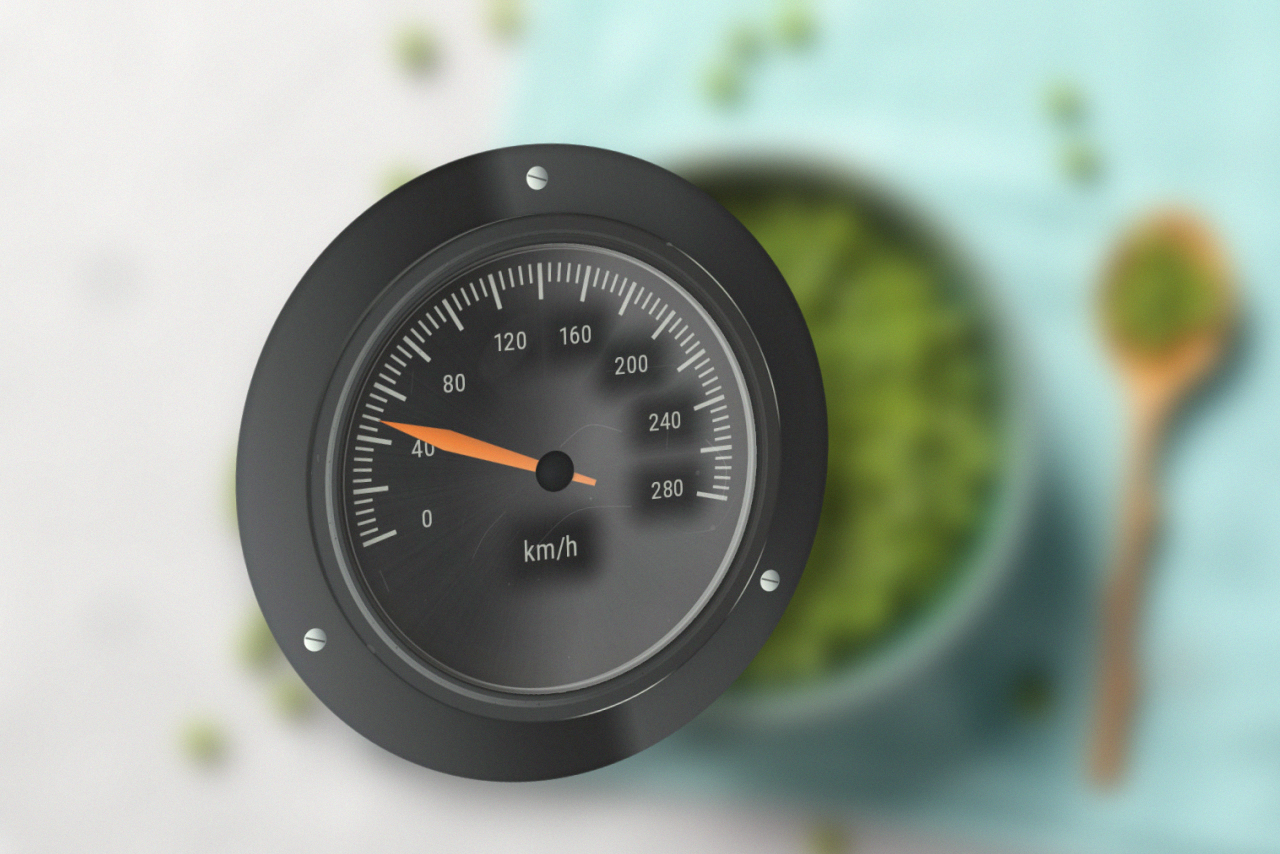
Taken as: 48 km/h
